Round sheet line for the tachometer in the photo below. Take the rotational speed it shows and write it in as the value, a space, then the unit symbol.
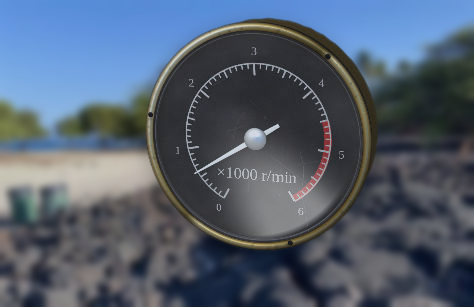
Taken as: 600 rpm
